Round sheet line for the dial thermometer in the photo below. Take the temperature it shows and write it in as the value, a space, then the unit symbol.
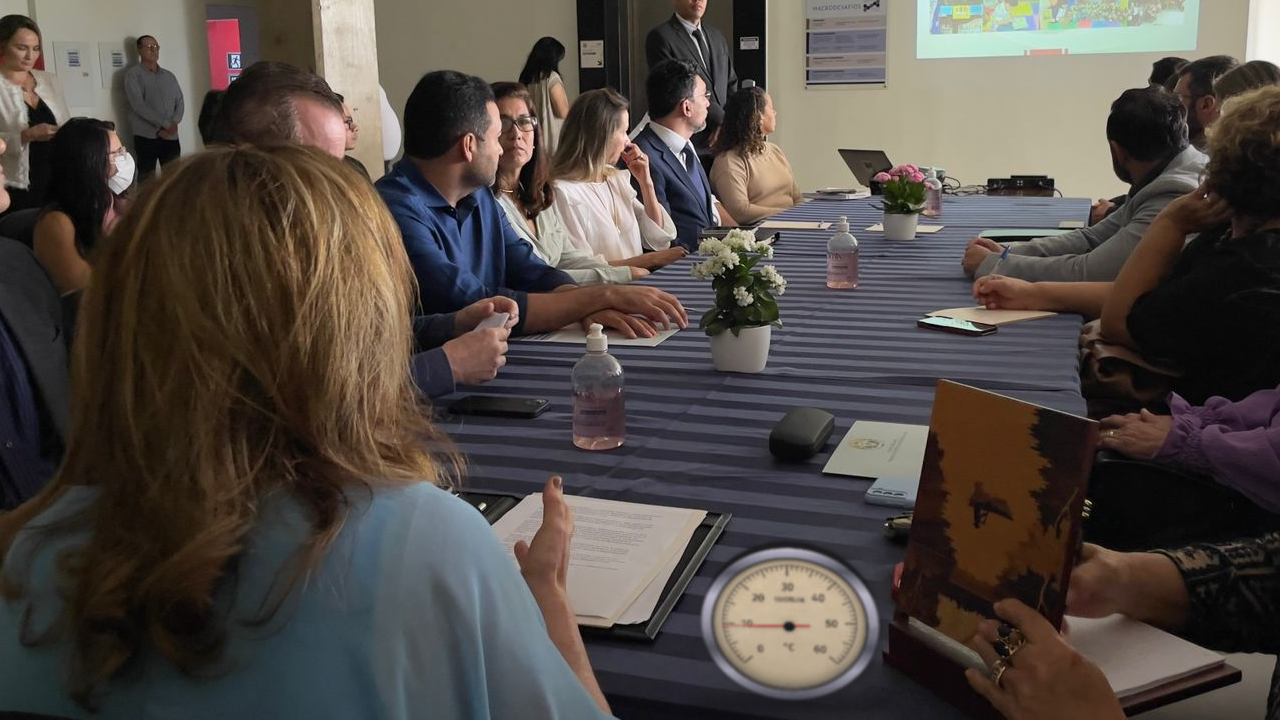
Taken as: 10 °C
